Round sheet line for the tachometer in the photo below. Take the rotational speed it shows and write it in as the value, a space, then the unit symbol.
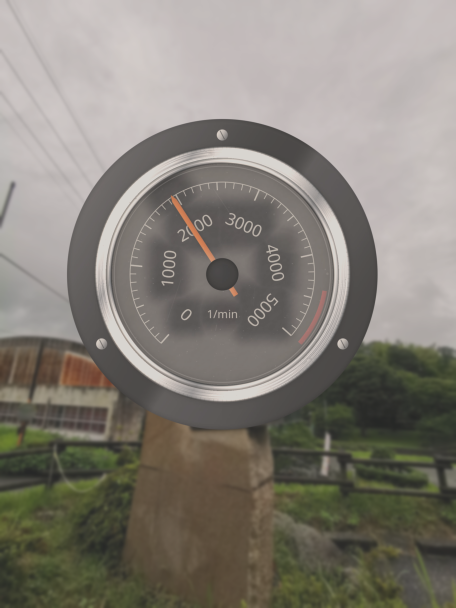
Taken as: 1950 rpm
